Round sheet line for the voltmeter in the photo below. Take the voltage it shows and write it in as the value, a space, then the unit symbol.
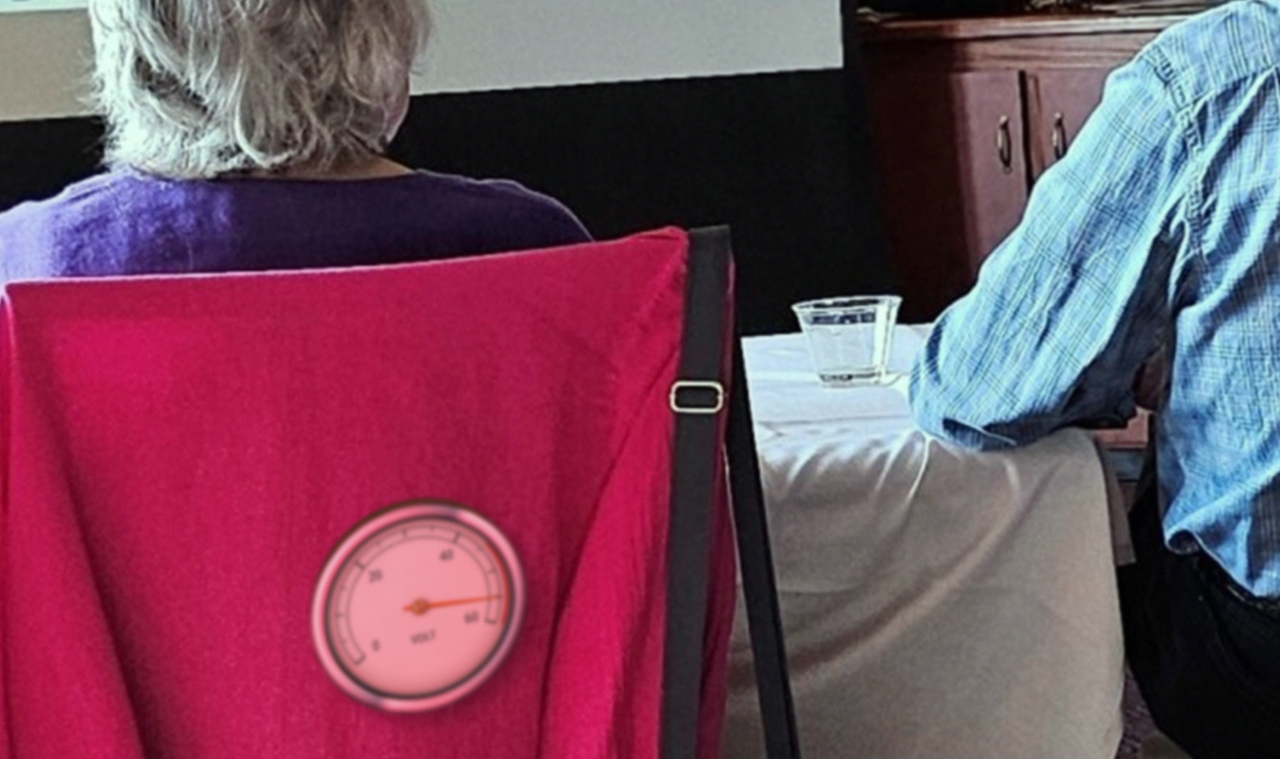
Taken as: 55 V
